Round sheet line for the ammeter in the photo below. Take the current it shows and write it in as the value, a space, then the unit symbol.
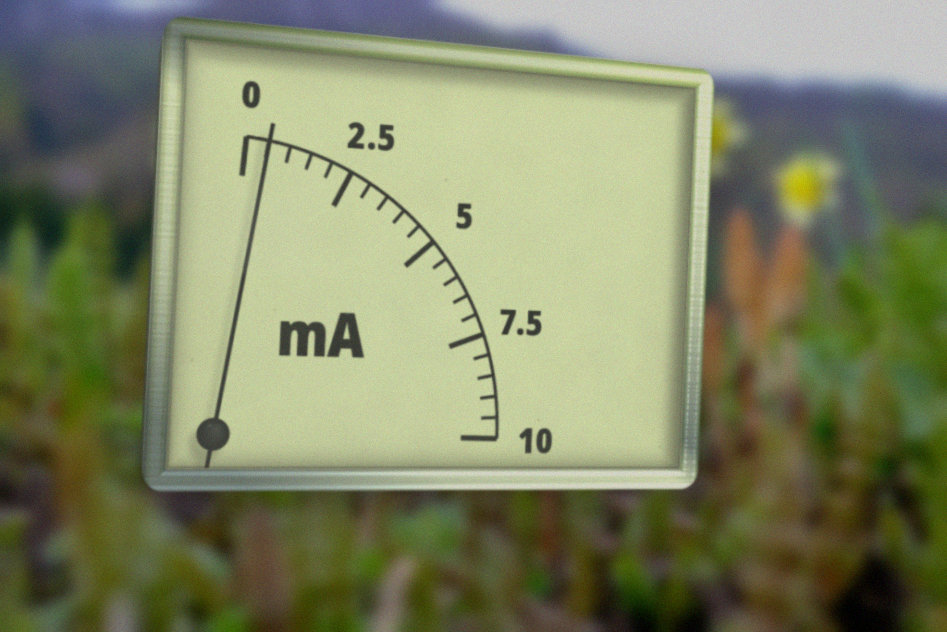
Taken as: 0.5 mA
